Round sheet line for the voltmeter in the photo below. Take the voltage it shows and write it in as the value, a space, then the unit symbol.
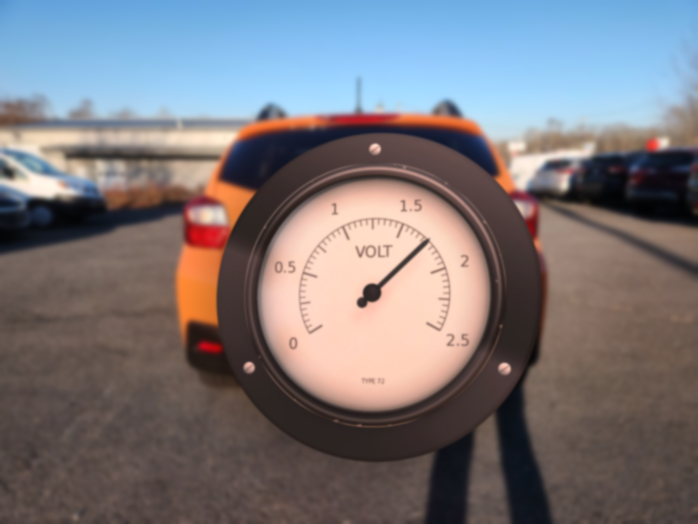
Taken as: 1.75 V
